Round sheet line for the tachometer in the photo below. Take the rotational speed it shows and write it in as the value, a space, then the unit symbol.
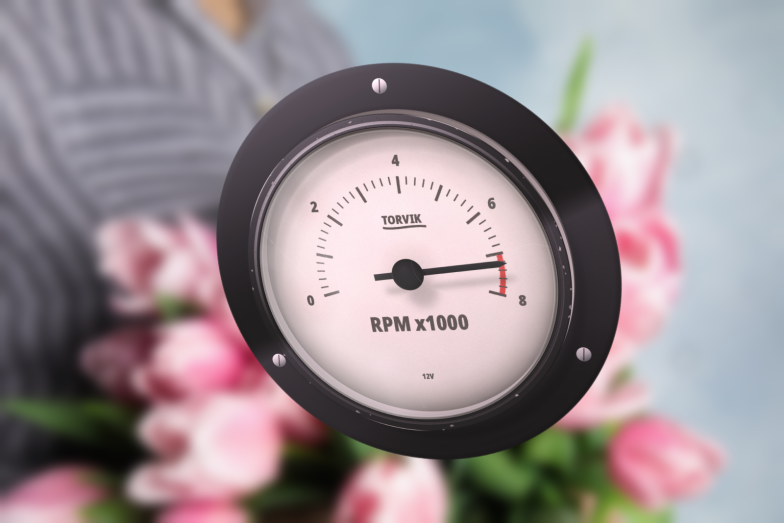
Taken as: 7200 rpm
